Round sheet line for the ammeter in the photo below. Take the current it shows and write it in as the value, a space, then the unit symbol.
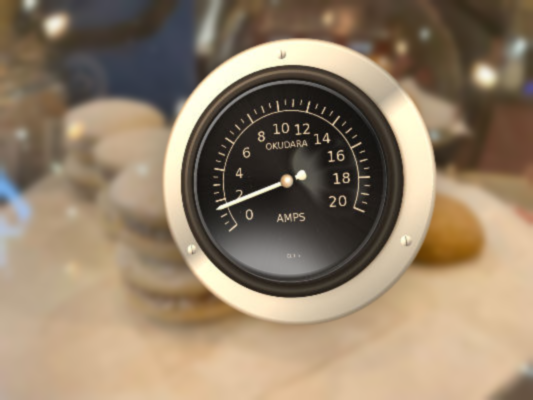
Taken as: 1.5 A
